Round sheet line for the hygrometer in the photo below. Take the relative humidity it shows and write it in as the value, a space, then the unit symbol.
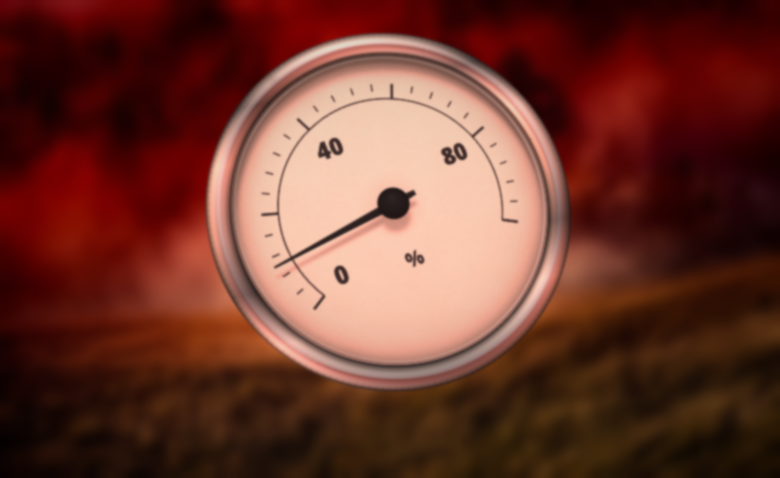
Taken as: 10 %
